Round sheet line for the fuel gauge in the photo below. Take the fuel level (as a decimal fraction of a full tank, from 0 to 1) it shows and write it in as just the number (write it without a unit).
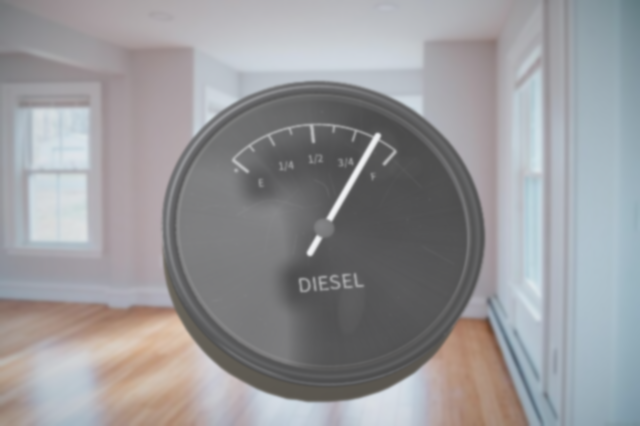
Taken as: 0.875
